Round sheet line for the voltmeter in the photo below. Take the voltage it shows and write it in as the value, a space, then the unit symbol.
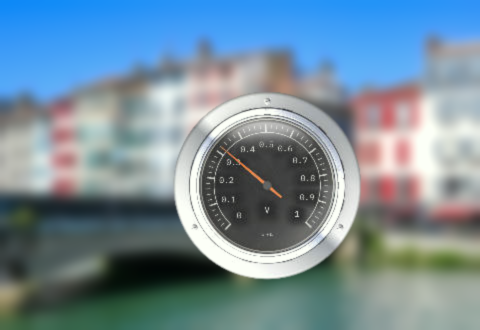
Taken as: 0.32 V
